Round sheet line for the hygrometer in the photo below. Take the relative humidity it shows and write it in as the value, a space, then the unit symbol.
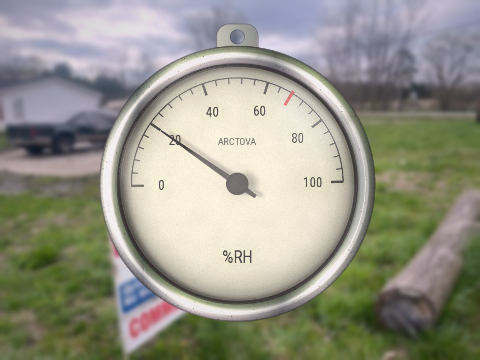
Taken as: 20 %
